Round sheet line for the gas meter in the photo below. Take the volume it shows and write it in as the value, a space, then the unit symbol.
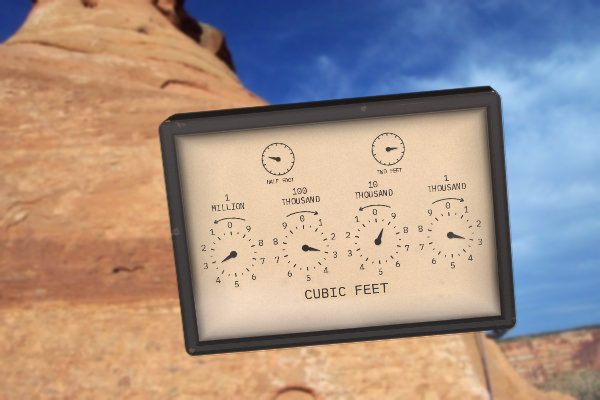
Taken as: 329300 ft³
